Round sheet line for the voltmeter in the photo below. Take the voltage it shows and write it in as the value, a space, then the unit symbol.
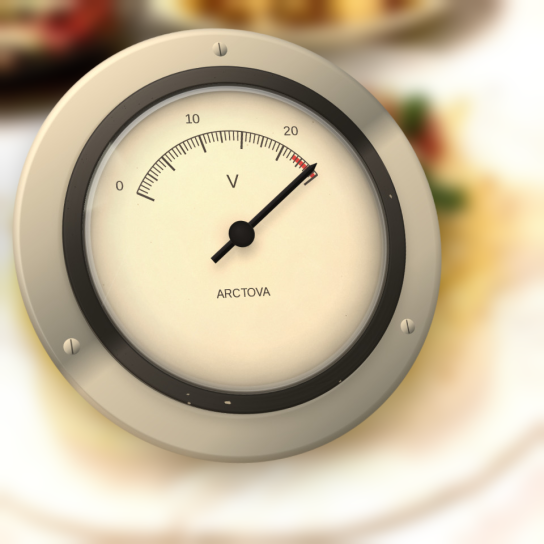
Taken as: 24 V
